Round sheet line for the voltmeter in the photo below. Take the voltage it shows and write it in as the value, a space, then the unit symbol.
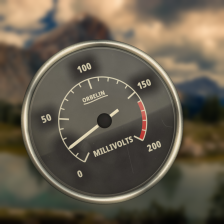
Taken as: 20 mV
